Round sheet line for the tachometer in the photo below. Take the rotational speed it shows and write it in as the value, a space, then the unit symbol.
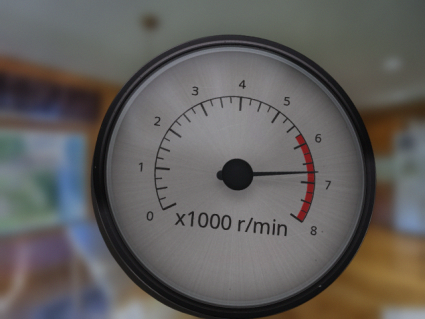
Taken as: 6750 rpm
